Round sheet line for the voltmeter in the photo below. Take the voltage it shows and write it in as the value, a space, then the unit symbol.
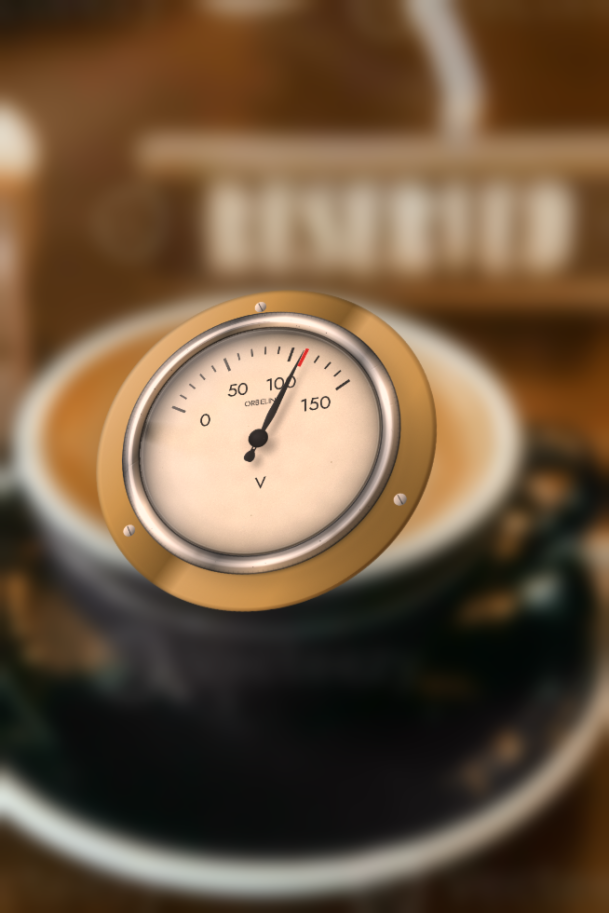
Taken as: 110 V
